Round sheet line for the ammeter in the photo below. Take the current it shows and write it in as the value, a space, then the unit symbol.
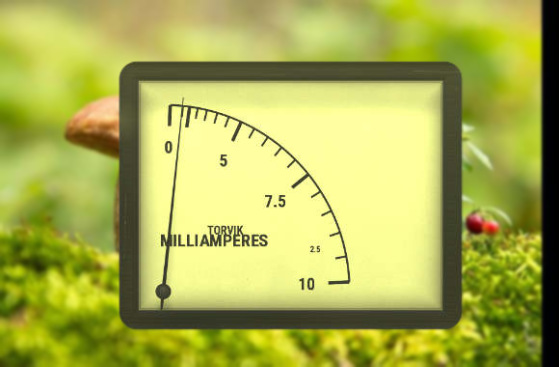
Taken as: 2 mA
